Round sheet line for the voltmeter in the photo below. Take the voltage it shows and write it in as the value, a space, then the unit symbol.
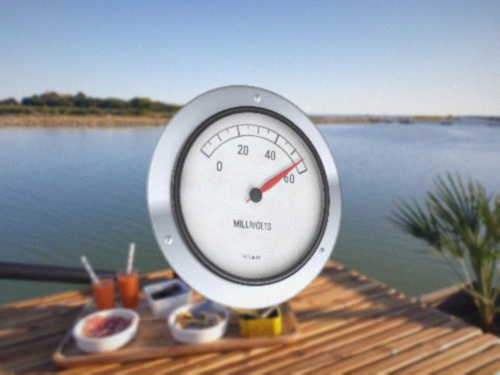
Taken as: 55 mV
